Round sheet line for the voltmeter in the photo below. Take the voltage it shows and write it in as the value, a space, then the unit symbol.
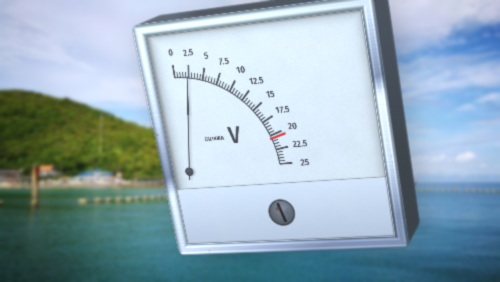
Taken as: 2.5 V
